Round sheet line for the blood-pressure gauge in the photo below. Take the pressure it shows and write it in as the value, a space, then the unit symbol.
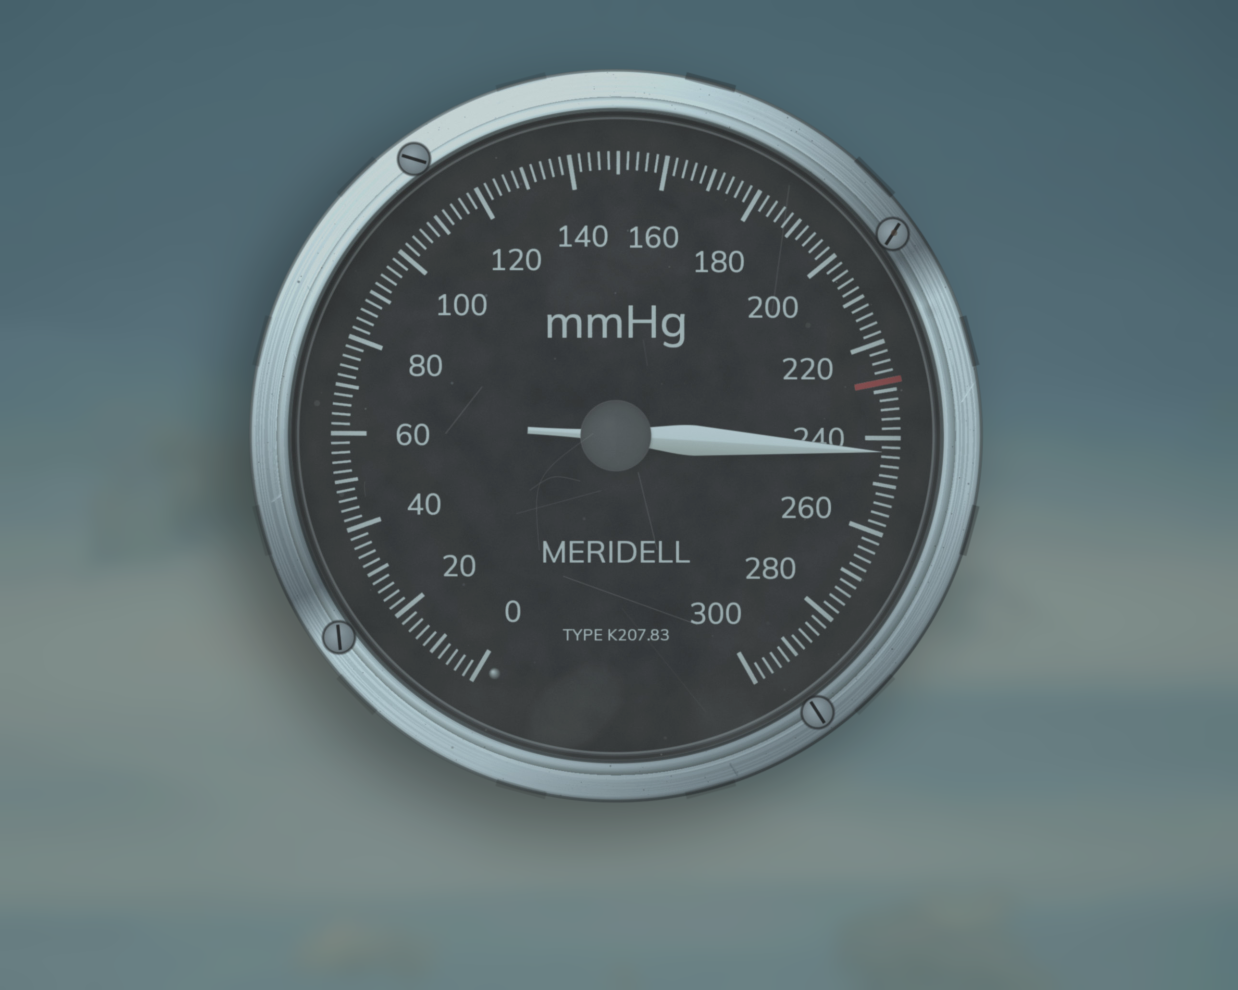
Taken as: 243 mmHg
